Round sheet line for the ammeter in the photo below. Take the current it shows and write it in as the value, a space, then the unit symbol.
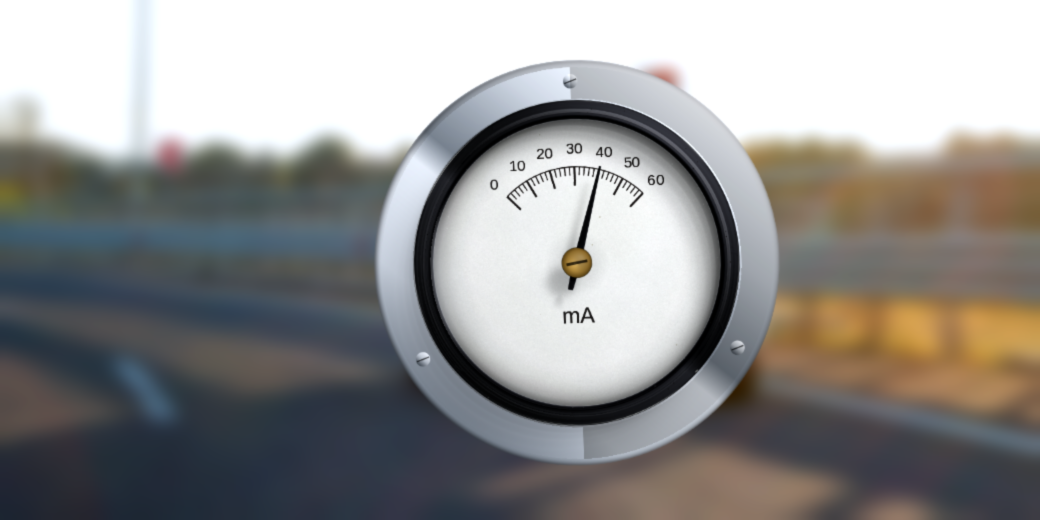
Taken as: 40 mA
